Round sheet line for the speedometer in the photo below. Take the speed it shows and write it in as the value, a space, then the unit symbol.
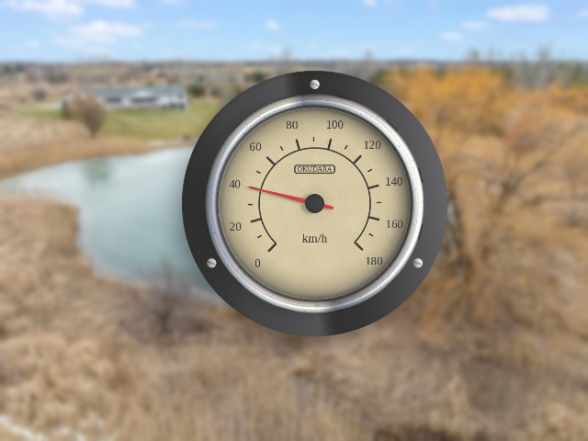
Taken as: 40 km/h
